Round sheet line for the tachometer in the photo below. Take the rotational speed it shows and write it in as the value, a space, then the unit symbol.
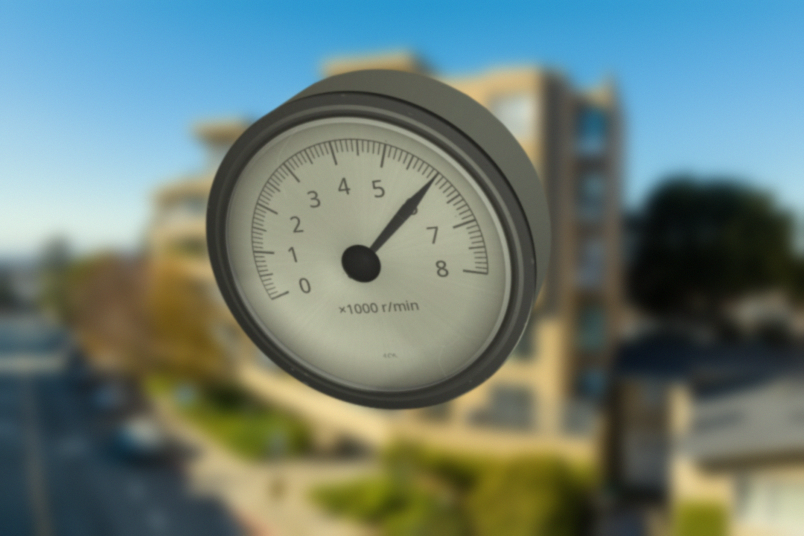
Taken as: 6000 rpm
